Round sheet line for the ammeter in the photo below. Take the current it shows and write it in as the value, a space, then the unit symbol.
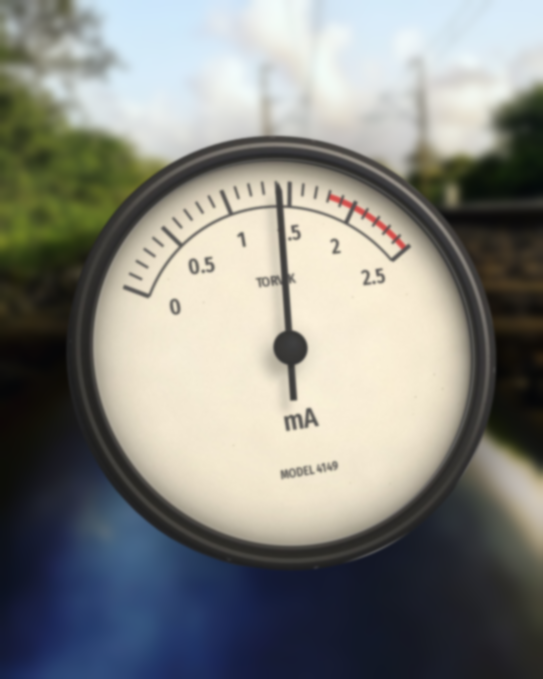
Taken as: 1.4 mA
